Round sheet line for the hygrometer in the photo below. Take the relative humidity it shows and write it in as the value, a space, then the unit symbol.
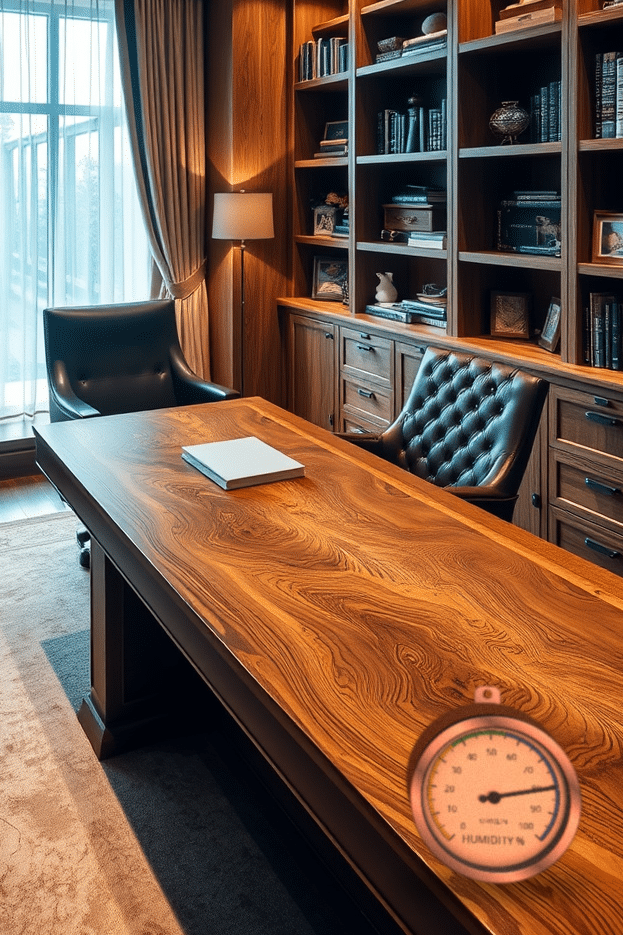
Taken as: 80 %
